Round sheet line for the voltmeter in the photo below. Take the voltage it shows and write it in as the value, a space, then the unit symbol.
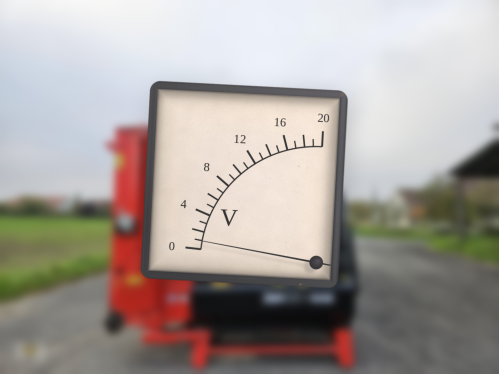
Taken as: 1 V
